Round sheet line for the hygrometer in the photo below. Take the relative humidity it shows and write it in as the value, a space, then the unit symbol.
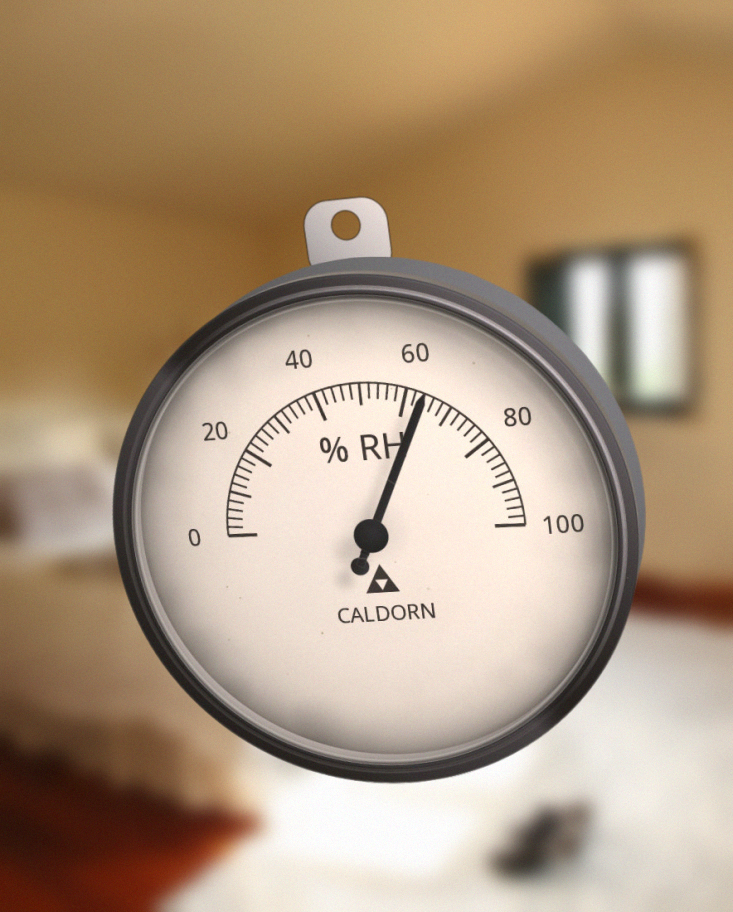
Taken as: 64 %
